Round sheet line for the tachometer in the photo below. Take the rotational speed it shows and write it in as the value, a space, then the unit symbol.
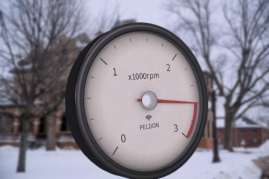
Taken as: 2600 rpm
